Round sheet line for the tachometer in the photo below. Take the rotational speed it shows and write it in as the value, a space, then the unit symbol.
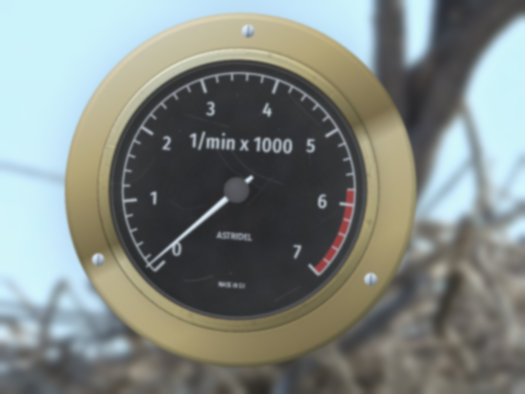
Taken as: 100 rpm
